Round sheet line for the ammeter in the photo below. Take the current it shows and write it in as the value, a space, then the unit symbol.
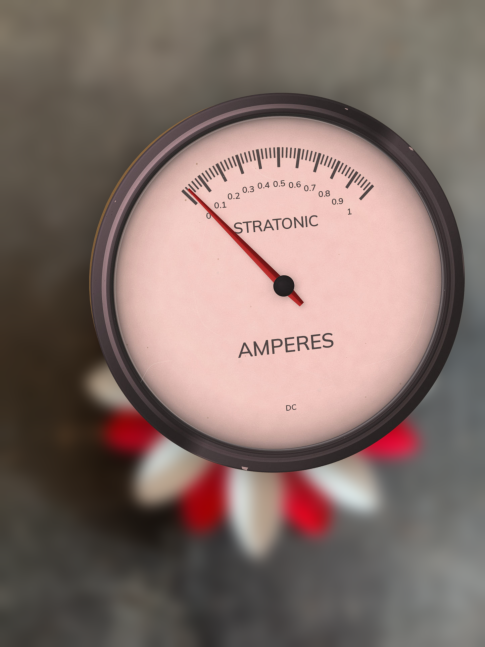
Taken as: 0.02 A
